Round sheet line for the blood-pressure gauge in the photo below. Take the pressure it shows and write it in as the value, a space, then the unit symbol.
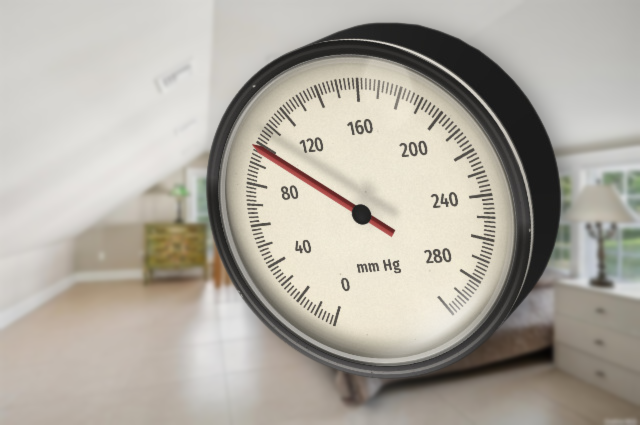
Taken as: 100 mmHg
